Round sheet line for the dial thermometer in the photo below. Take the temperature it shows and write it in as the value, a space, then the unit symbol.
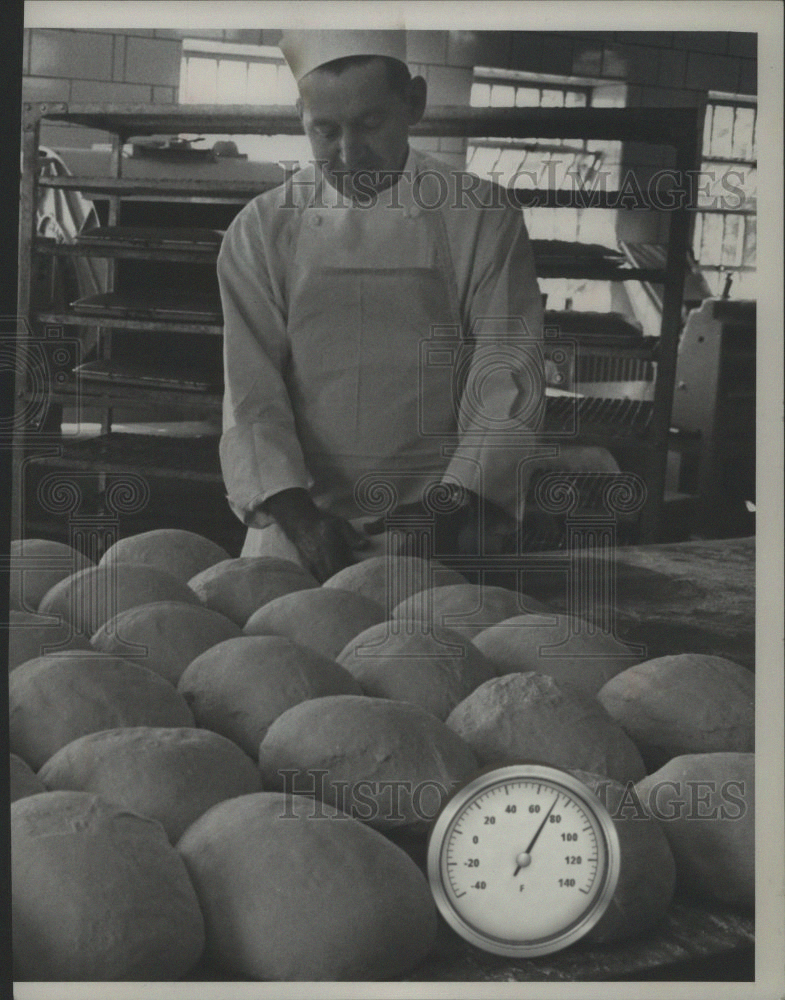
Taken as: 72 °F
